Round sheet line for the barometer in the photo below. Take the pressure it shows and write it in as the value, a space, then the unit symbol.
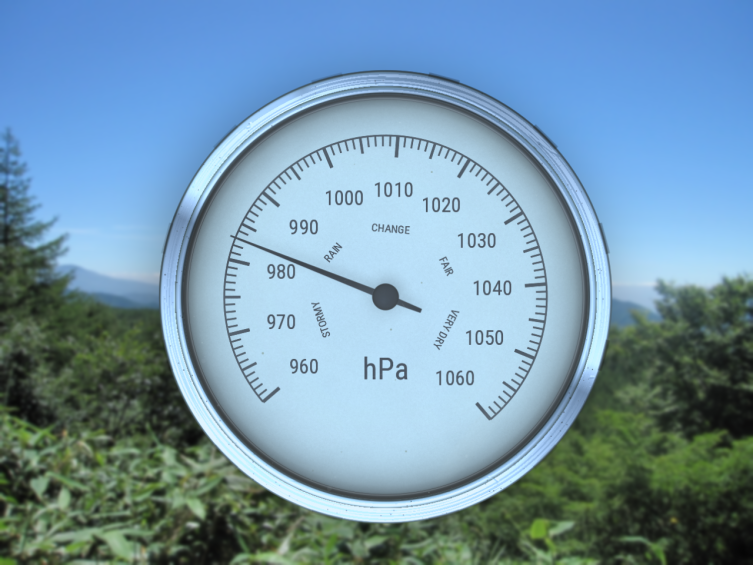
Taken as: 983 hPa
